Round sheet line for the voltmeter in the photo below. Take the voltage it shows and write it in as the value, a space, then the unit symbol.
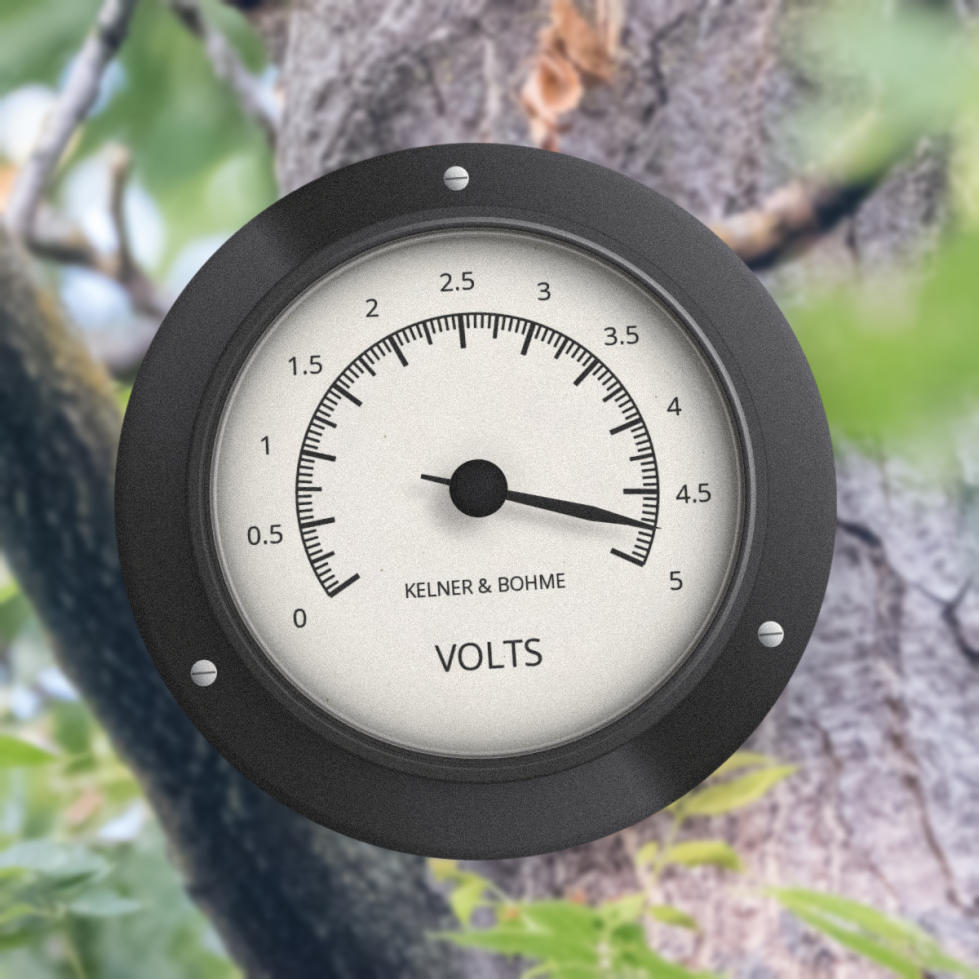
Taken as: 4.75 V
